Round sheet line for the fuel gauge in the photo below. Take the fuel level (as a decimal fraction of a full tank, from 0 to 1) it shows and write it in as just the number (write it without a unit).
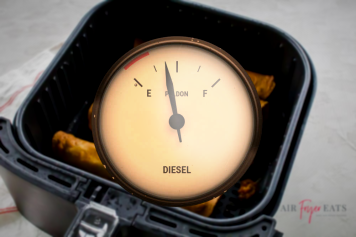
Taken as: 0.375
